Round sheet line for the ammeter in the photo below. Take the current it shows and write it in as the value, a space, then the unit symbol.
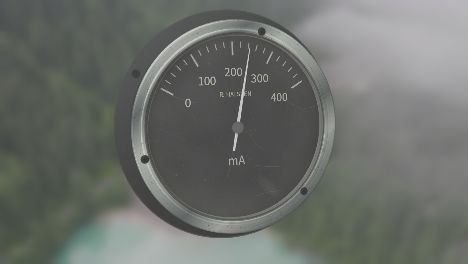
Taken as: 240 mA
